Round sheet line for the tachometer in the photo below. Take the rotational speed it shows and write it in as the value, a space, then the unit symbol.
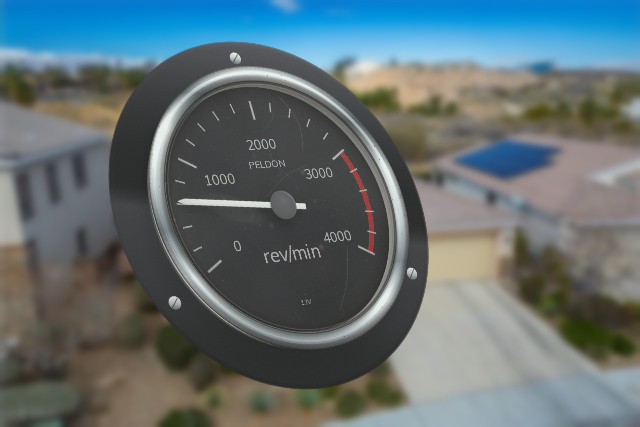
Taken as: 600 rpm
